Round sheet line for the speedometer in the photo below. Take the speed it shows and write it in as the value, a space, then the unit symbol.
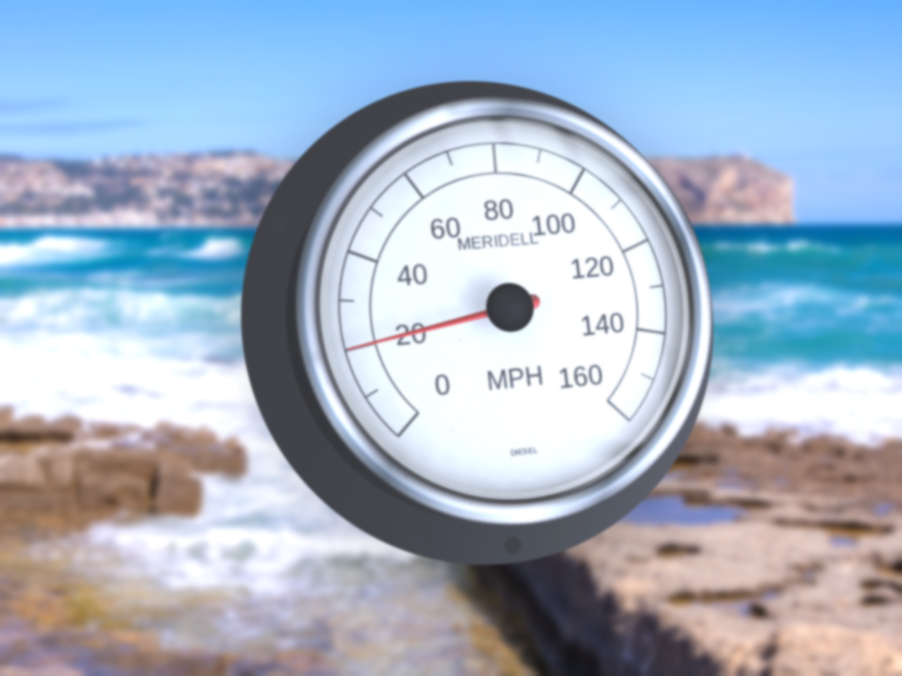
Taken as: 20 mph
